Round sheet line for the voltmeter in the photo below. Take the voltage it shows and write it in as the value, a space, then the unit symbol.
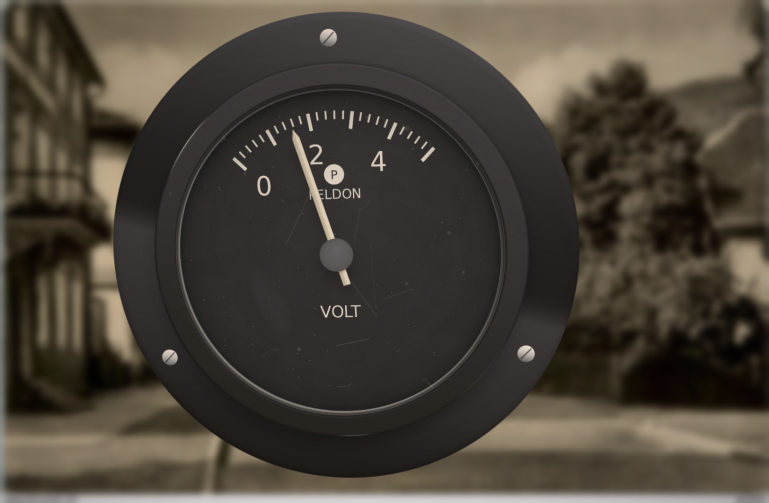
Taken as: 1.6 V
